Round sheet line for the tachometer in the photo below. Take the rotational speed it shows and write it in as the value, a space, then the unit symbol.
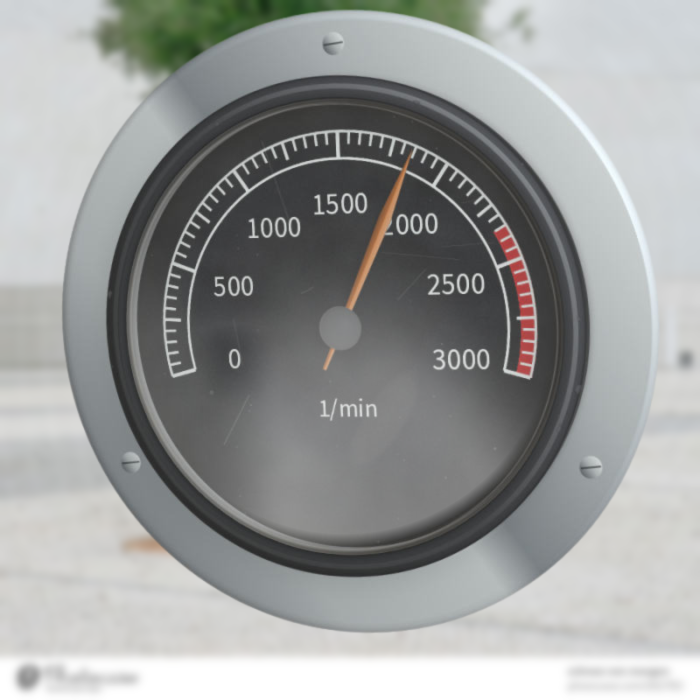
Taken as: 1850 rpm
